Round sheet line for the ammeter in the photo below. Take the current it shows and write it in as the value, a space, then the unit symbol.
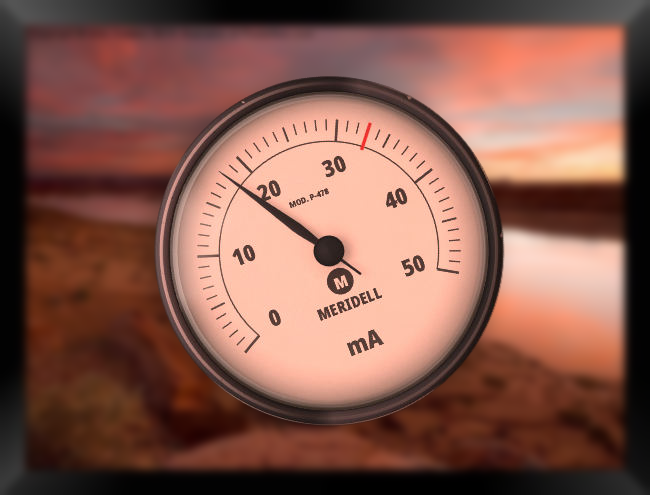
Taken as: 18 mA
